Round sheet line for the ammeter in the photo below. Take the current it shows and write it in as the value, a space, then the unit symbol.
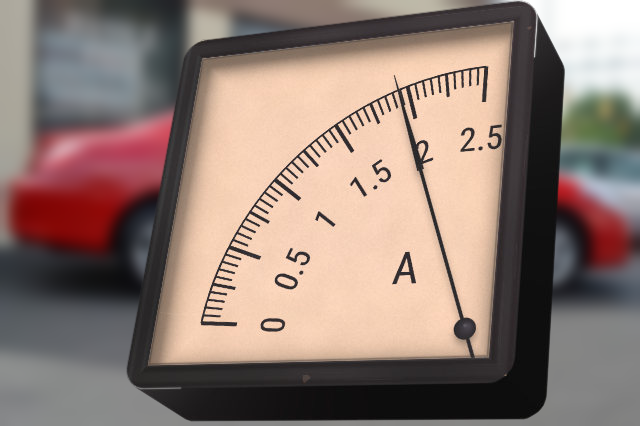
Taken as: 1.95 A
